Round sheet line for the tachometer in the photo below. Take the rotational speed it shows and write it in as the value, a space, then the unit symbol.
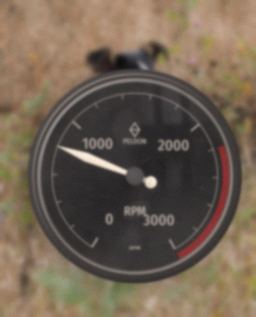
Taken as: 800 rpm
